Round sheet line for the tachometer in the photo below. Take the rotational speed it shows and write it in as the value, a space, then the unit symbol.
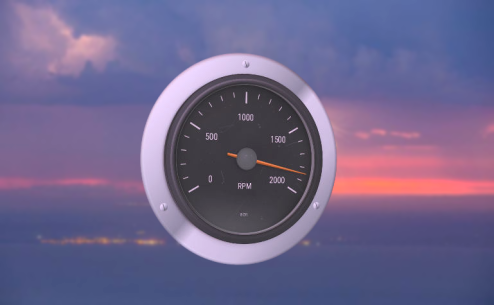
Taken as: 1850 rpm
